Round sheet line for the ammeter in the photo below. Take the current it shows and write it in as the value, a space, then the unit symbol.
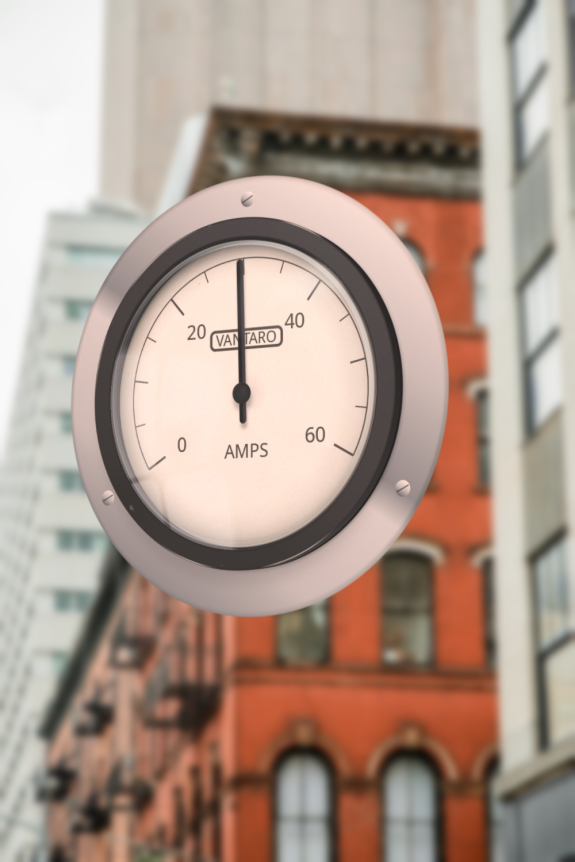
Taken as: 30 A
